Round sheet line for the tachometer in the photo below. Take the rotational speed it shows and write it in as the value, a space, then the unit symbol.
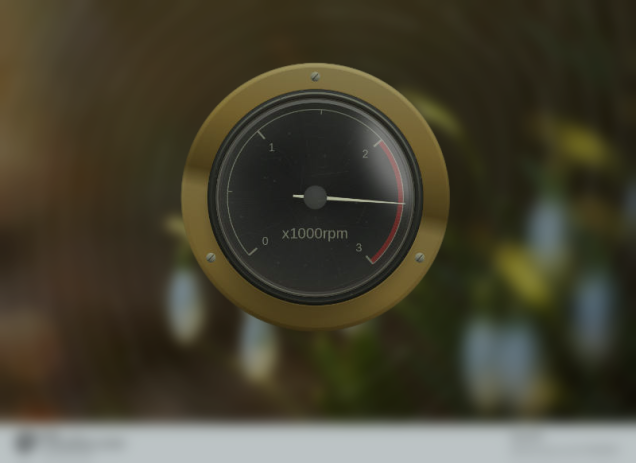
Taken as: 2500 rpm
